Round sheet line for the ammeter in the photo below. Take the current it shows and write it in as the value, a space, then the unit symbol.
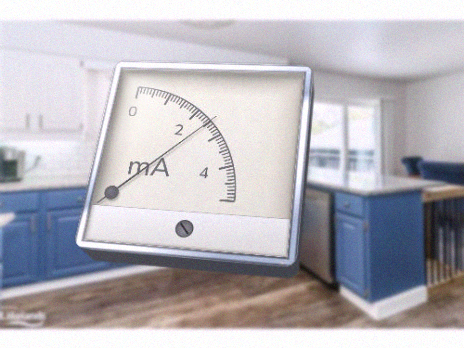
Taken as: 2.5 mA
